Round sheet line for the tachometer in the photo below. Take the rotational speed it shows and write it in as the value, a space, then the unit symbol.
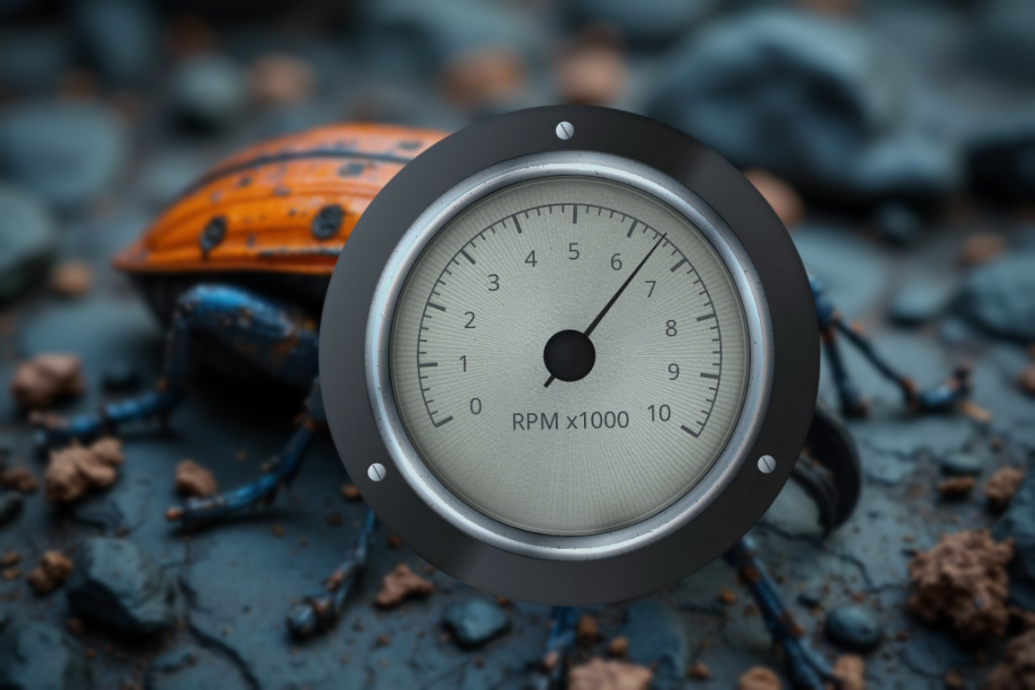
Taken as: 6500 rpm
